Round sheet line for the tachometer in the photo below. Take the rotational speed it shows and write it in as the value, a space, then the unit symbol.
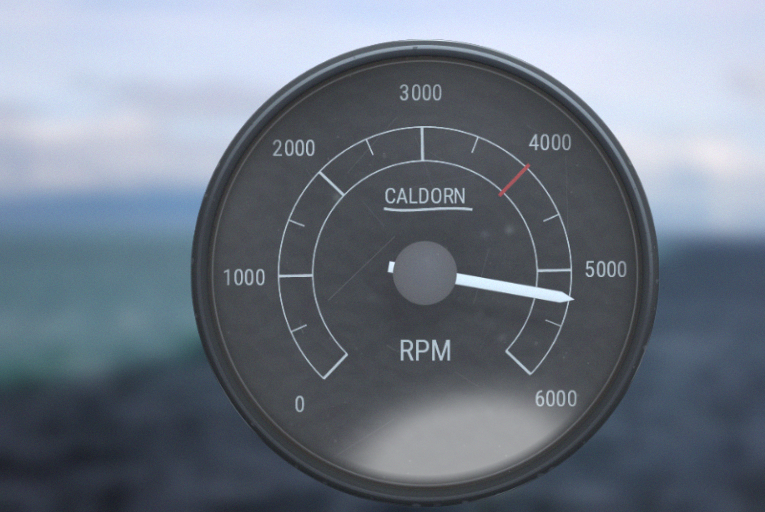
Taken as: 5250 rpm
